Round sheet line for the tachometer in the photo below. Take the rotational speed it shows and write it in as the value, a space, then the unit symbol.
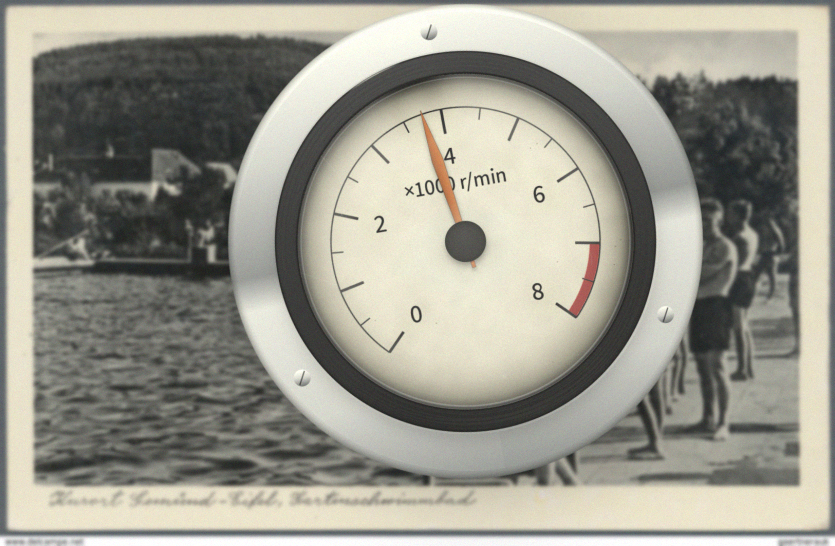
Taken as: 3750 rpm
